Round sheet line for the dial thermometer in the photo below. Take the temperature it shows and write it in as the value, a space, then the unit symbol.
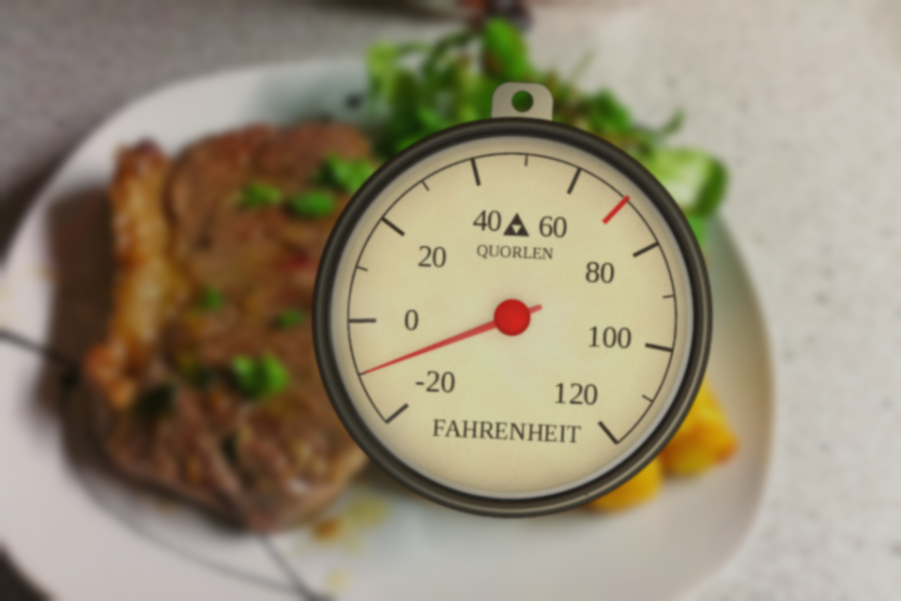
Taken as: -10 °F
